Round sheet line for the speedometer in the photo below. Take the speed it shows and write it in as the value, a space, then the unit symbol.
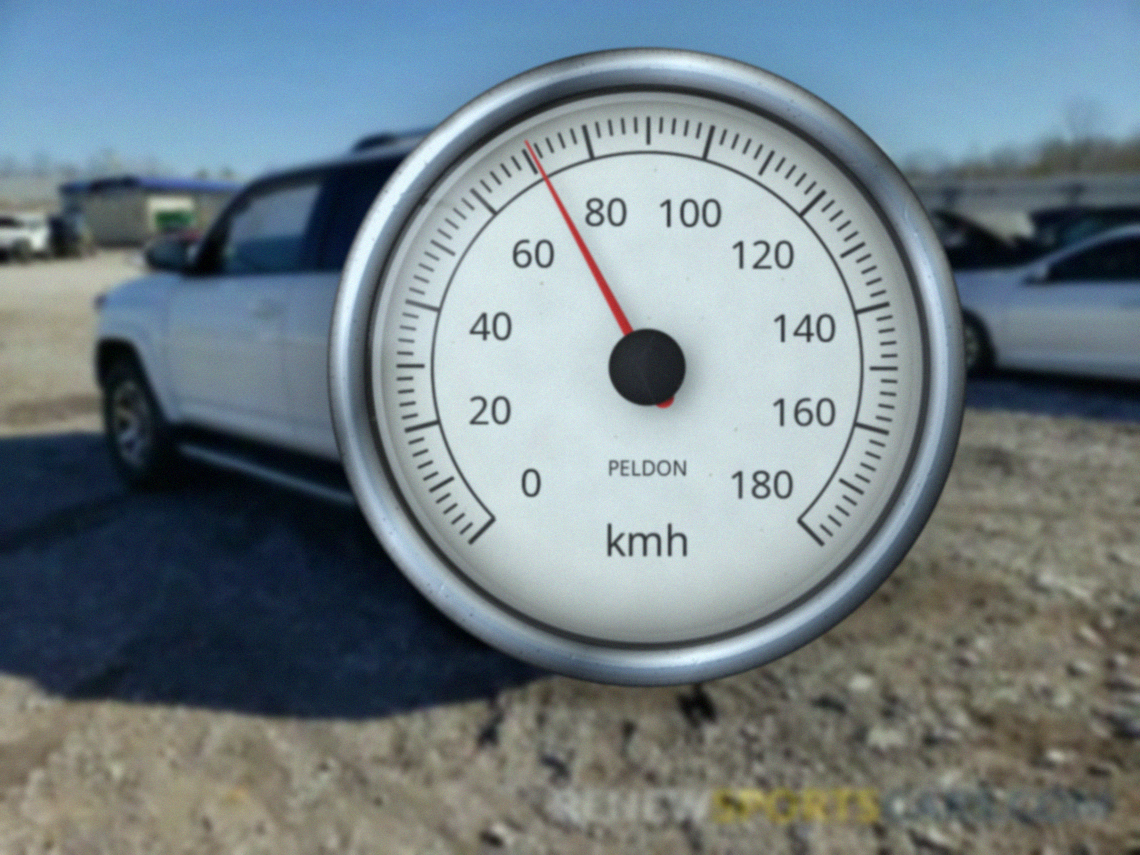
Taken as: 71 km/h
